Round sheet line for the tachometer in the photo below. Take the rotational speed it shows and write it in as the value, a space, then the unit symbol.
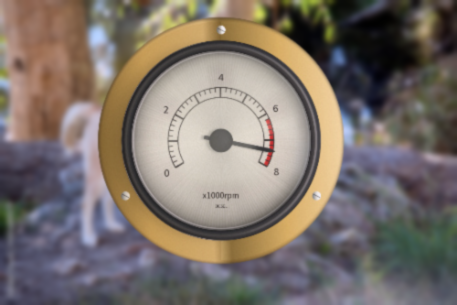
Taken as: 7400 rpm
